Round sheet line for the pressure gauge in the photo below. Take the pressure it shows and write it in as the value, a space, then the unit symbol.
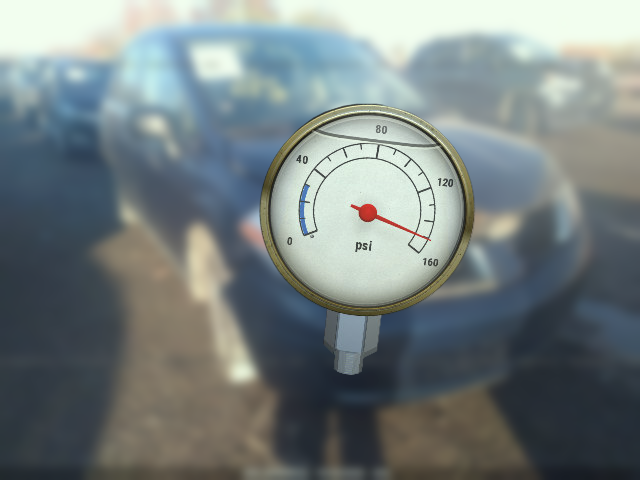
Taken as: 150 psi
